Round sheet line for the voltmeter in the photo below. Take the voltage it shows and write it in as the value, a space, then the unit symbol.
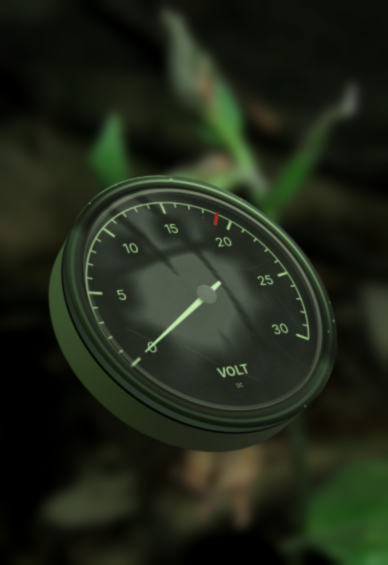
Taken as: 0 V
